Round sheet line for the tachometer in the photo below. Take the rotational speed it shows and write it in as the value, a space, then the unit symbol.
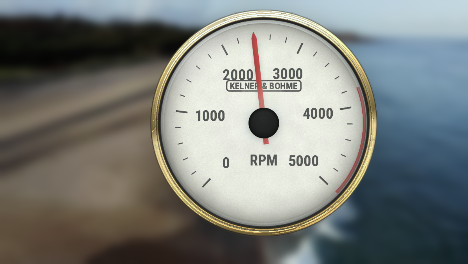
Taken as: 2400 rpm
